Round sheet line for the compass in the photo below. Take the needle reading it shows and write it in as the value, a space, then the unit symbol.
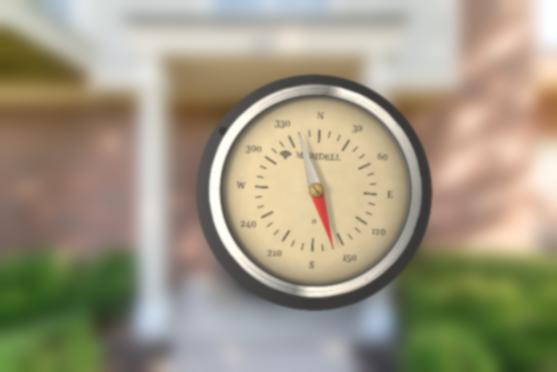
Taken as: 160 °
